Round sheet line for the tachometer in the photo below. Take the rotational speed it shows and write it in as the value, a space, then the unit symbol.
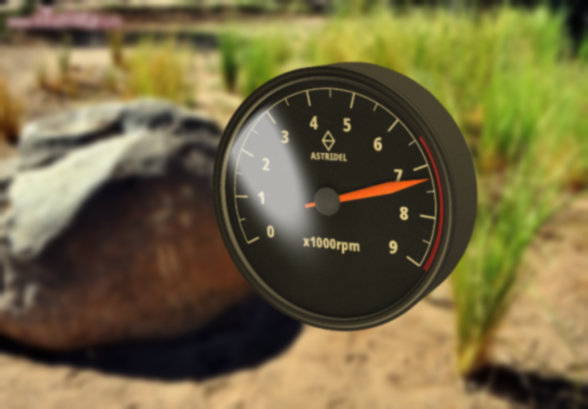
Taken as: 7250 rpm
